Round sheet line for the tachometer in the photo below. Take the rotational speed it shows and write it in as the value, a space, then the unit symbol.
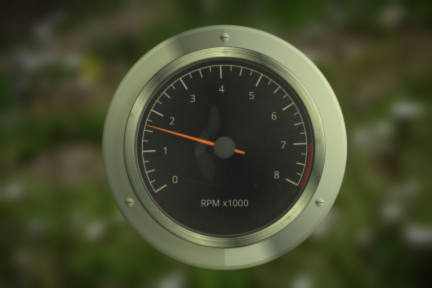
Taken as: 1625 rpm
